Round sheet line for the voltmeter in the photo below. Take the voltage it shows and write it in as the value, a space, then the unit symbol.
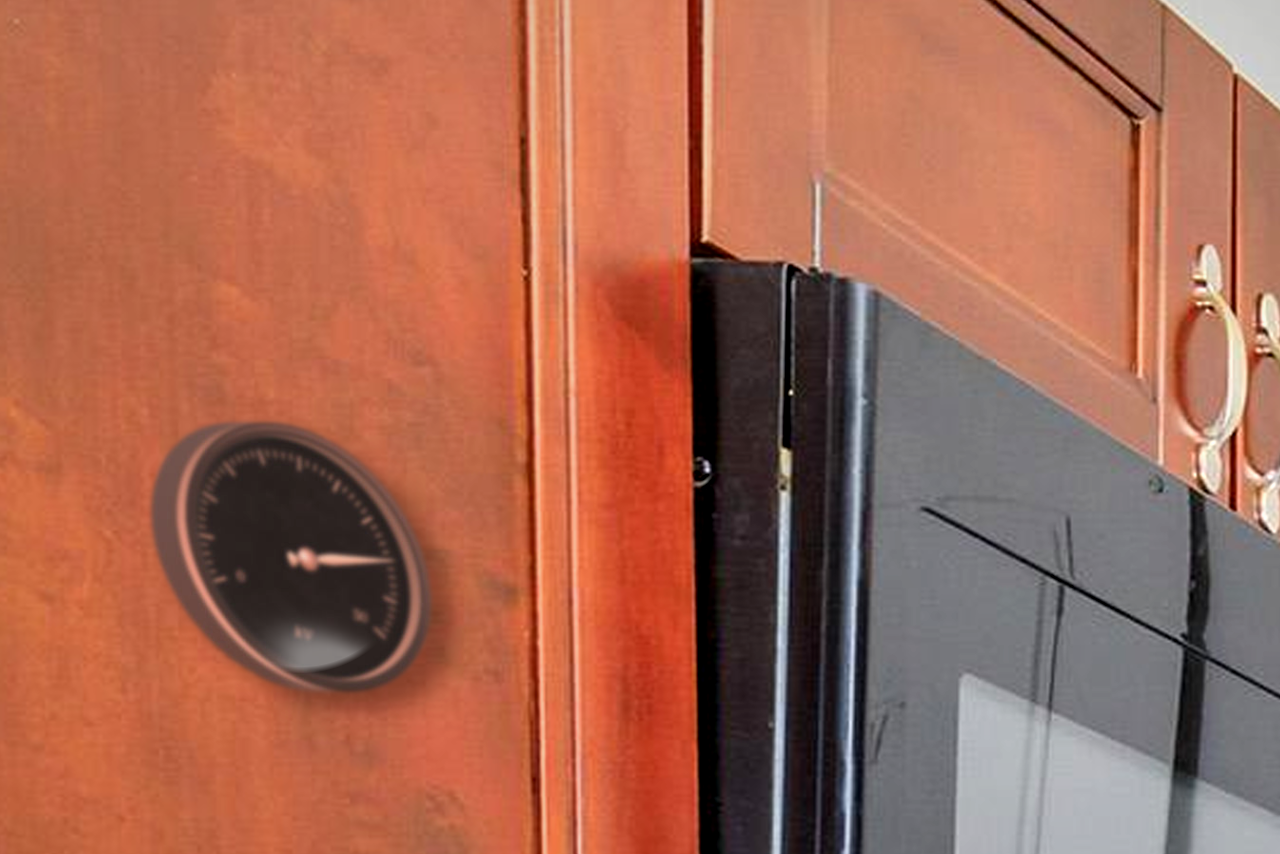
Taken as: 40 kV
